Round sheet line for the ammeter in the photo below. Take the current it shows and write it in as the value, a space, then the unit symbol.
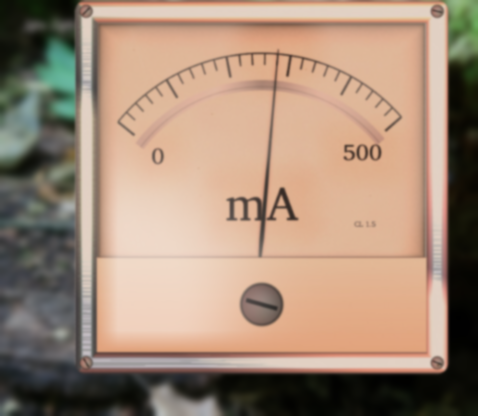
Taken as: 280 mA
